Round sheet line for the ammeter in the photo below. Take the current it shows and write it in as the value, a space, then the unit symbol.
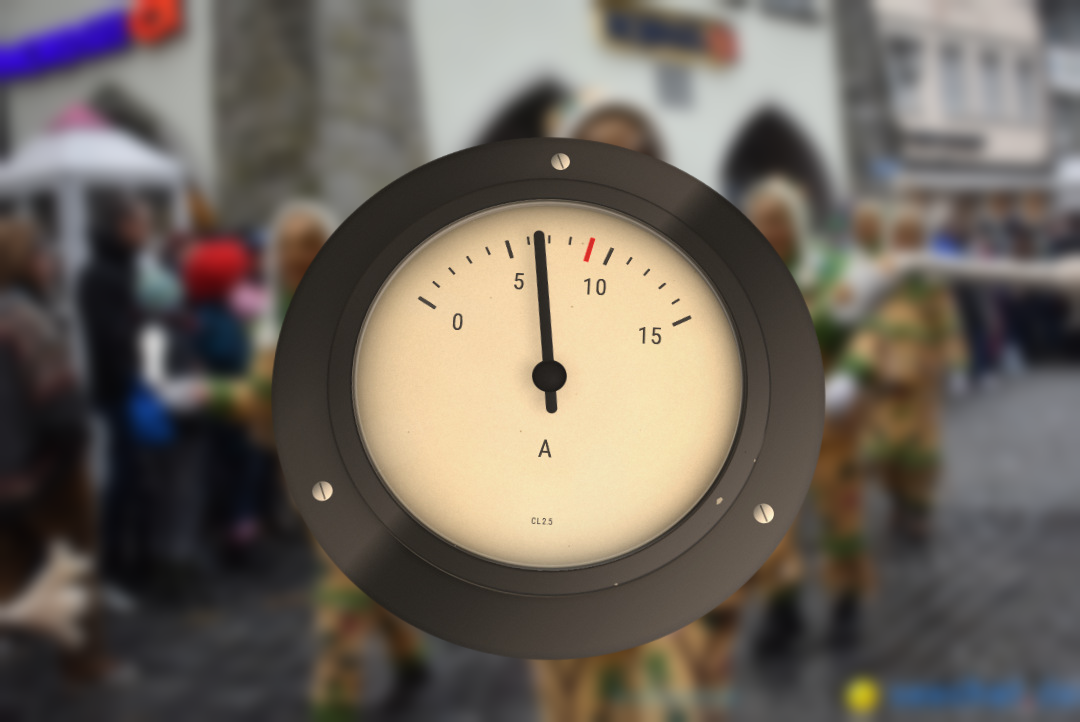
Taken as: 6.5 A
